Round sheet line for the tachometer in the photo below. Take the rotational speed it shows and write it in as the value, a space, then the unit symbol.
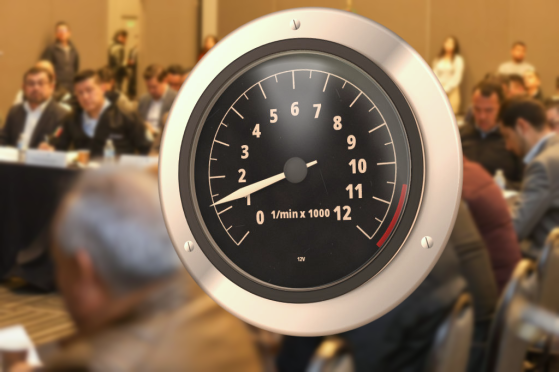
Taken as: 1250 rpm
